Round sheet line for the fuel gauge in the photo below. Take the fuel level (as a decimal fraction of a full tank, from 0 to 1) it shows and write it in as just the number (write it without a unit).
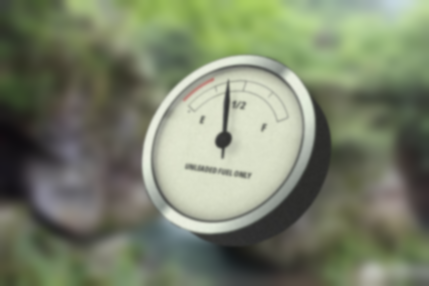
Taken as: 0.375
